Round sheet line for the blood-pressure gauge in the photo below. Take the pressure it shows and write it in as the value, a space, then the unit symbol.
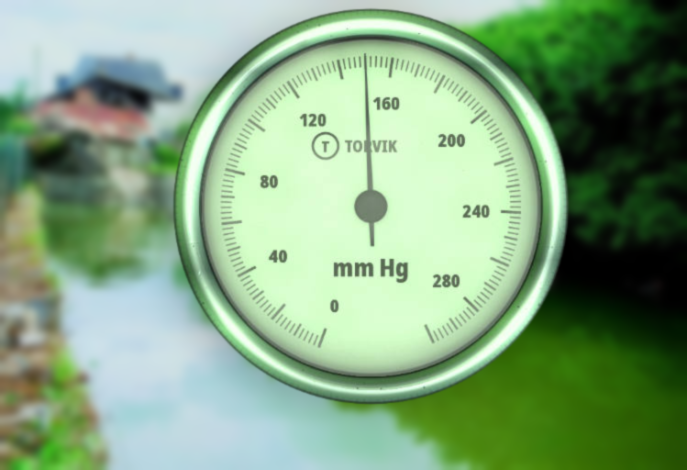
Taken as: 150 mmHg
